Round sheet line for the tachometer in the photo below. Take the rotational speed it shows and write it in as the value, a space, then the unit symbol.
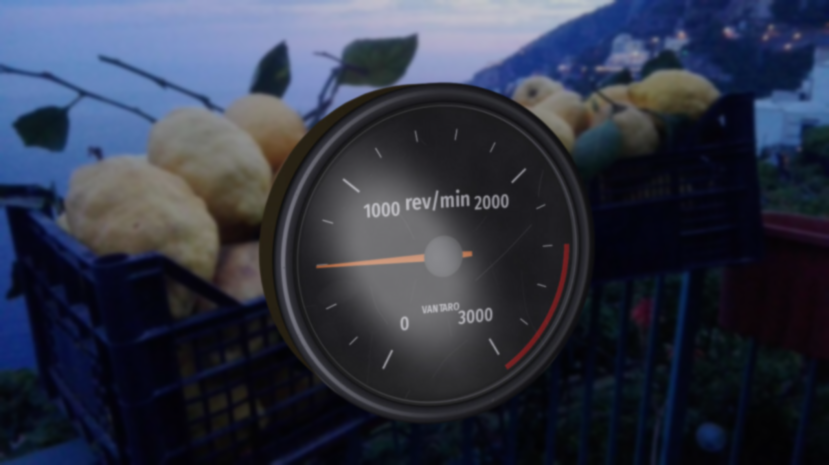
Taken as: 600 rpm
